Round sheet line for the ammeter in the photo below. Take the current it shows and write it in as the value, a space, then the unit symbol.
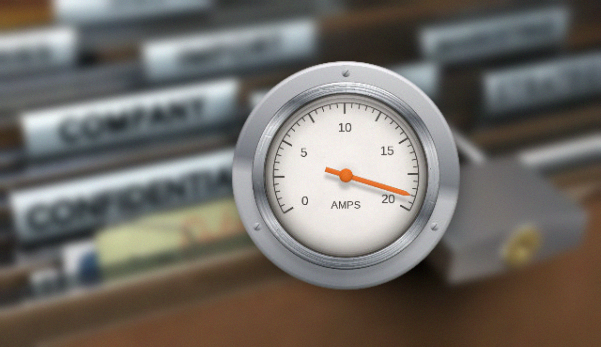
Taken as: 19 A
